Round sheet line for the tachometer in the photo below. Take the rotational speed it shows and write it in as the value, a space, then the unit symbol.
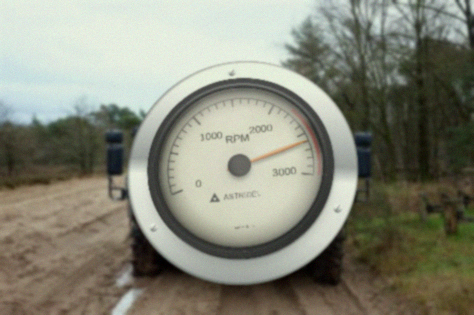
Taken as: 2600 rpm
